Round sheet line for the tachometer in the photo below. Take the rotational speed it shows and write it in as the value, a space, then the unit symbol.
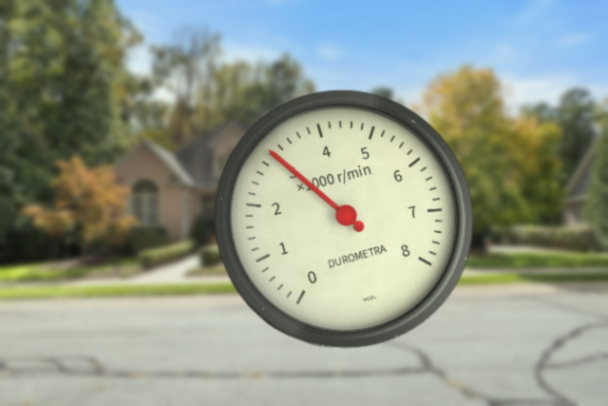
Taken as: 3000 rpm
